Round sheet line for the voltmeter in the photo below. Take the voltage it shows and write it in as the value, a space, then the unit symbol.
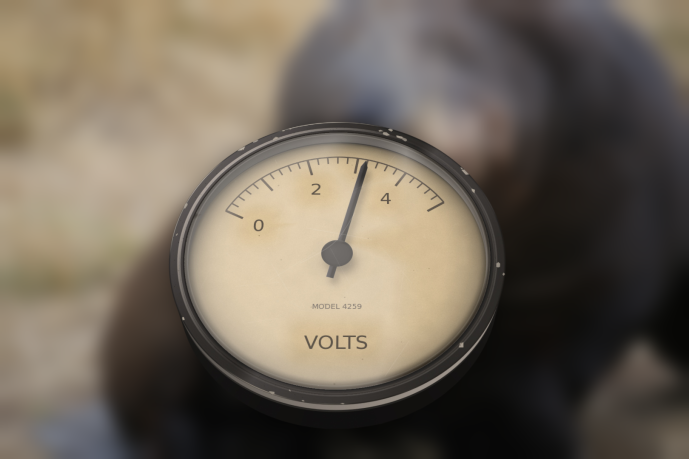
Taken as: 3.2 V
